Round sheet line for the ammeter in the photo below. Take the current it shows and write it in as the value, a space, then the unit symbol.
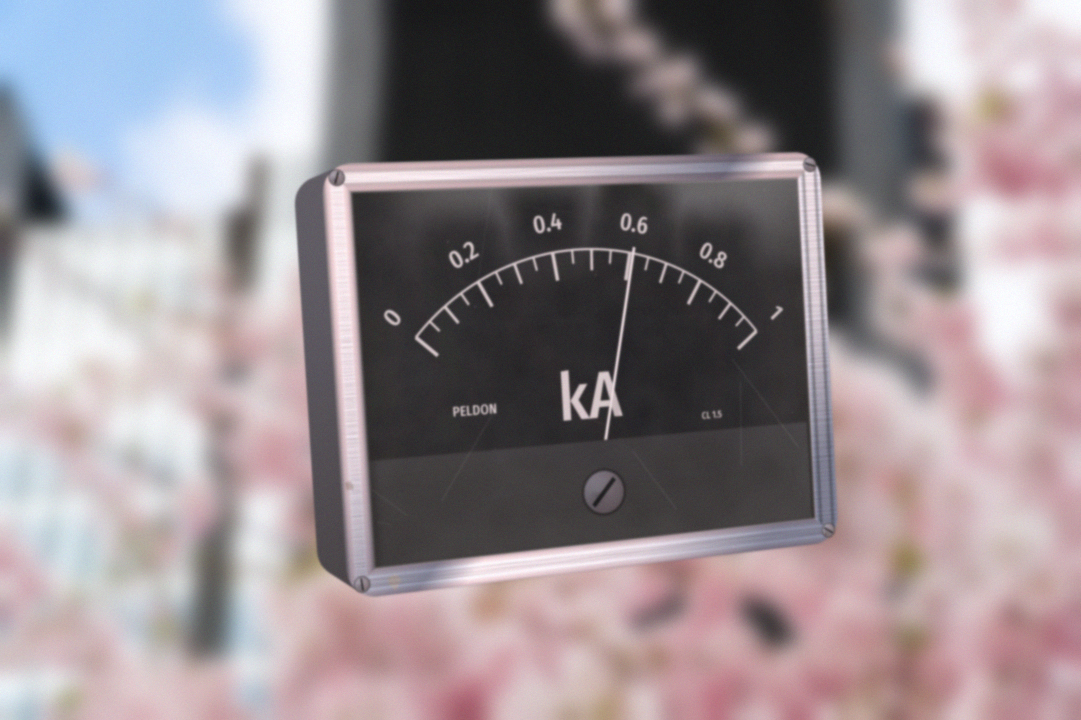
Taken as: 0.6 kA
